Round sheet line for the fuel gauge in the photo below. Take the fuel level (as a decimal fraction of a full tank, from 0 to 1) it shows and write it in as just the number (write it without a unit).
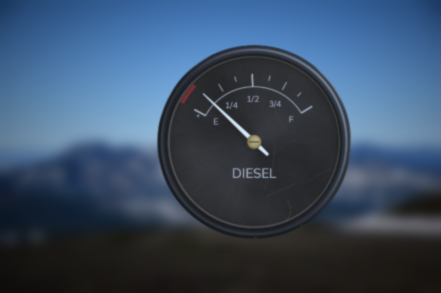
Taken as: 0.125
